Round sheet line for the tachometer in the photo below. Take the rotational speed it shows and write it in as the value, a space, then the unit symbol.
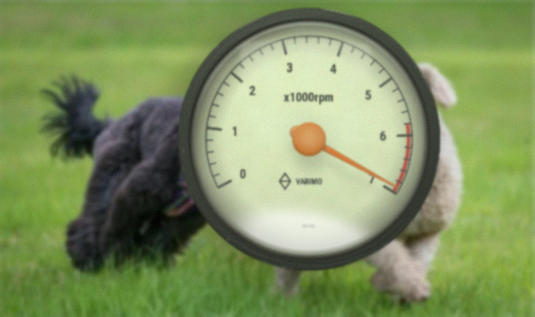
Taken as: 6900 rpm
